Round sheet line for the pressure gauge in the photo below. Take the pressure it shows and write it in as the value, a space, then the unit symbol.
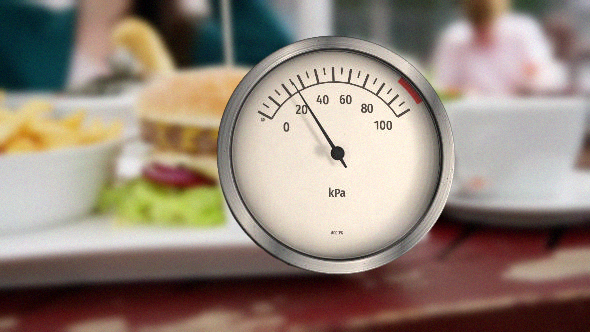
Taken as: 25 kPa
